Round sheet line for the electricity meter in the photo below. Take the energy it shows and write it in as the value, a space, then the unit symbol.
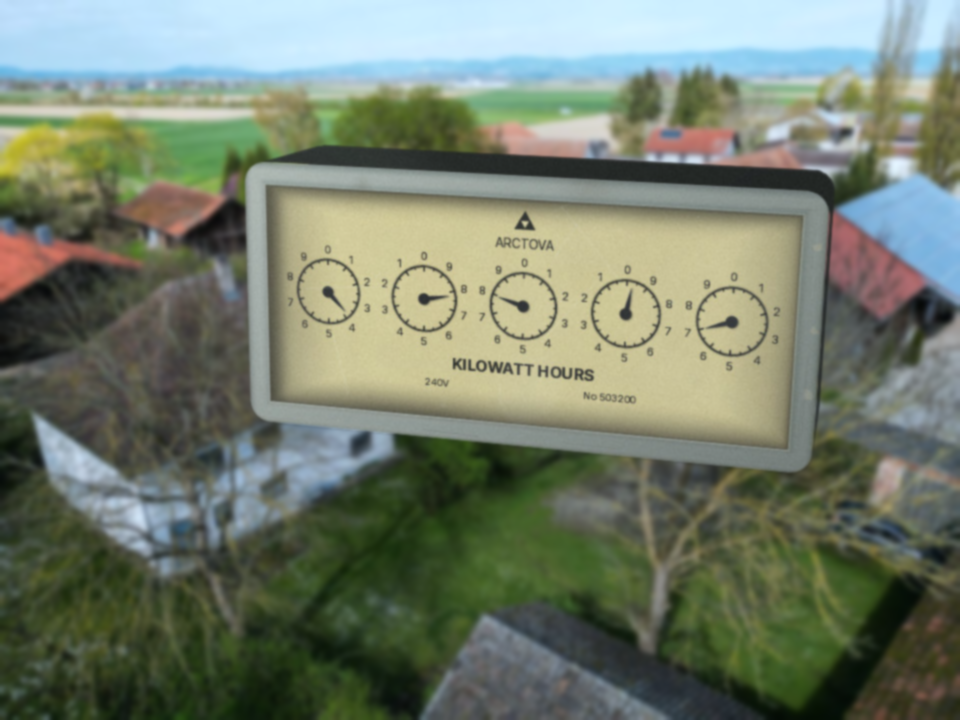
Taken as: 37797 kWh
